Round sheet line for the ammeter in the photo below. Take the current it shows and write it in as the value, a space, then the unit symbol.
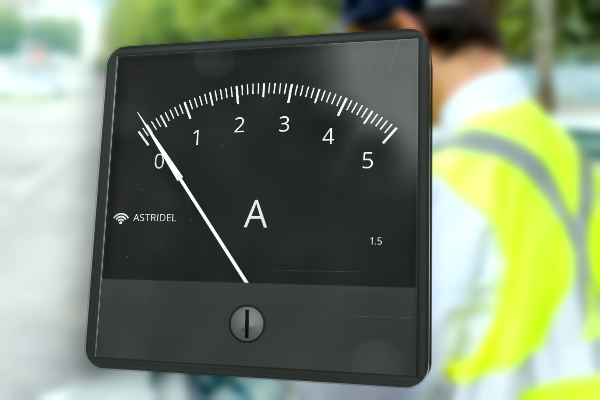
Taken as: 0.2 A
